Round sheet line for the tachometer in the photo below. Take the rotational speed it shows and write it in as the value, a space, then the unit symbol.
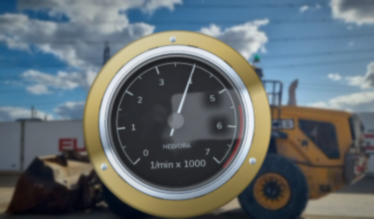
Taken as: 4000 rpm
